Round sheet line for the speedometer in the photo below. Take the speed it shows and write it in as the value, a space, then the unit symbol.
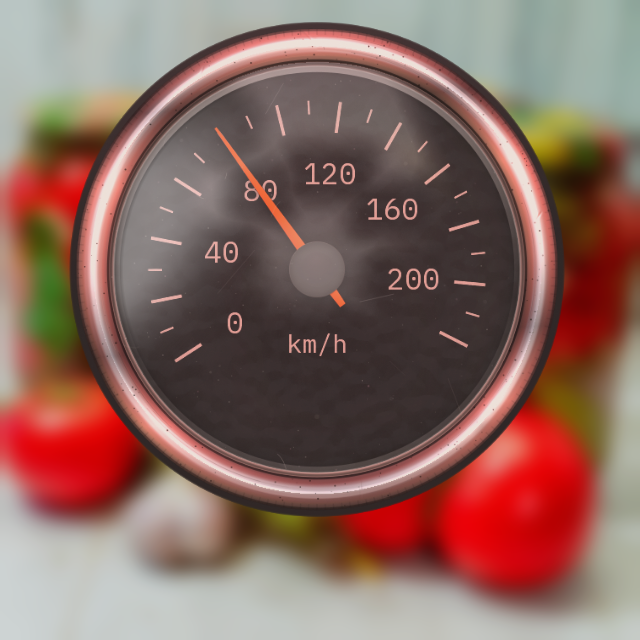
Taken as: 80 km/h
